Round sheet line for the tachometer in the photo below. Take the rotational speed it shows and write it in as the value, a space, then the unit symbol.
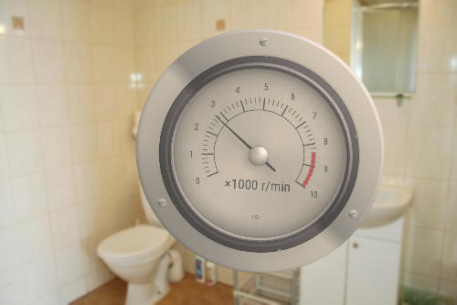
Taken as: 2800 rpm
